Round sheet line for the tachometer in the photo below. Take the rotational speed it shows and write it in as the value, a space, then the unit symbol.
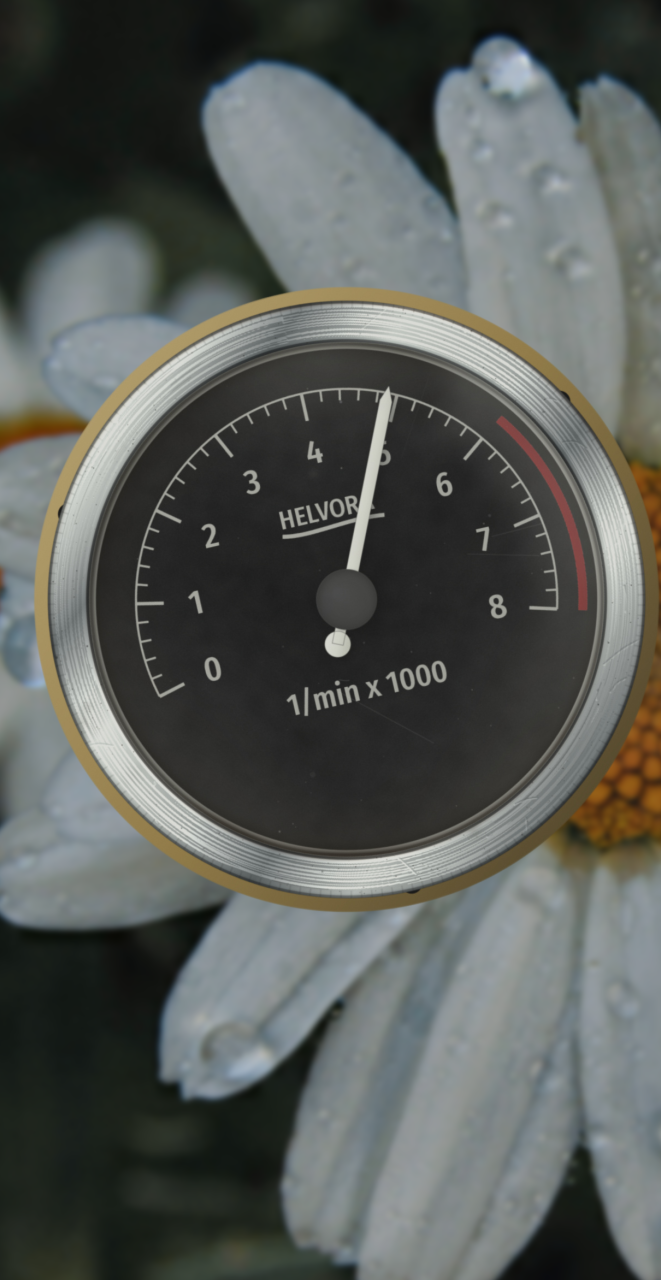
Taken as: 4900 rpm
